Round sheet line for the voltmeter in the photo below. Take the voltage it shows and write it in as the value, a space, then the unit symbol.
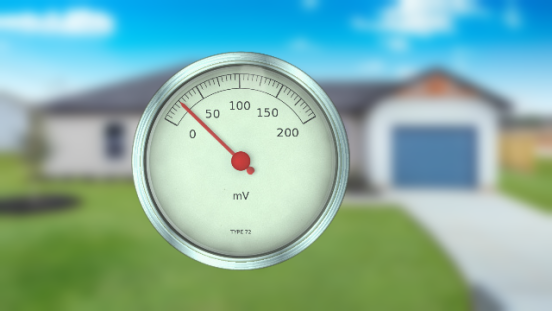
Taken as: 25 mV
